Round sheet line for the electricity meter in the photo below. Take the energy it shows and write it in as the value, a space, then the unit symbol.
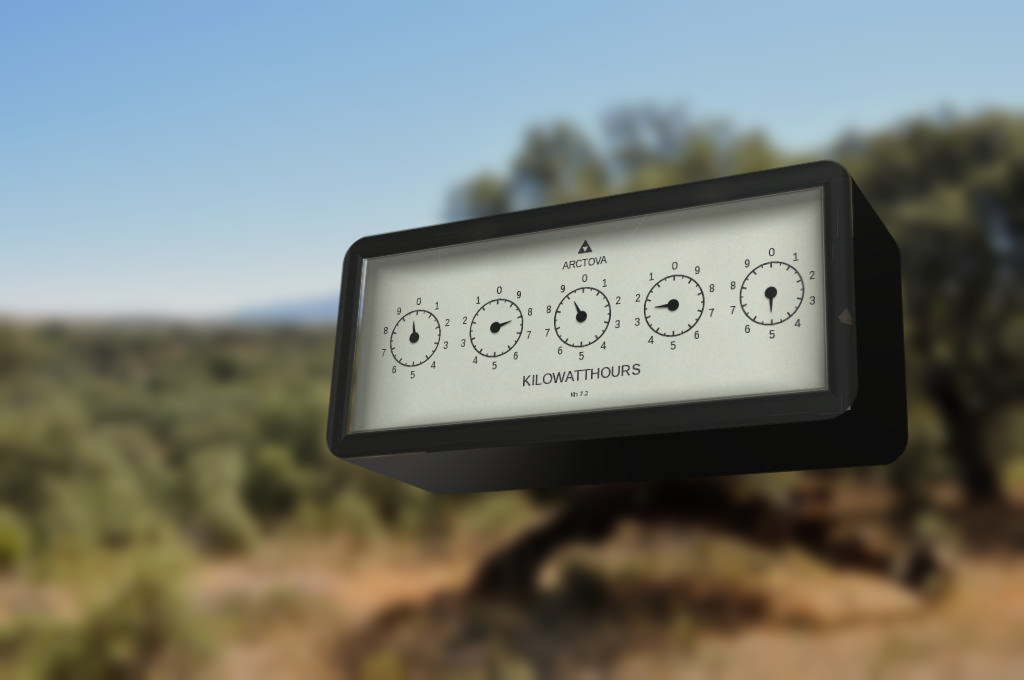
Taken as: 97925 kWh
